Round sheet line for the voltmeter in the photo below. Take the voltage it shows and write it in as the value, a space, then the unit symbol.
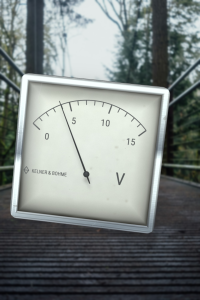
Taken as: 4 V
